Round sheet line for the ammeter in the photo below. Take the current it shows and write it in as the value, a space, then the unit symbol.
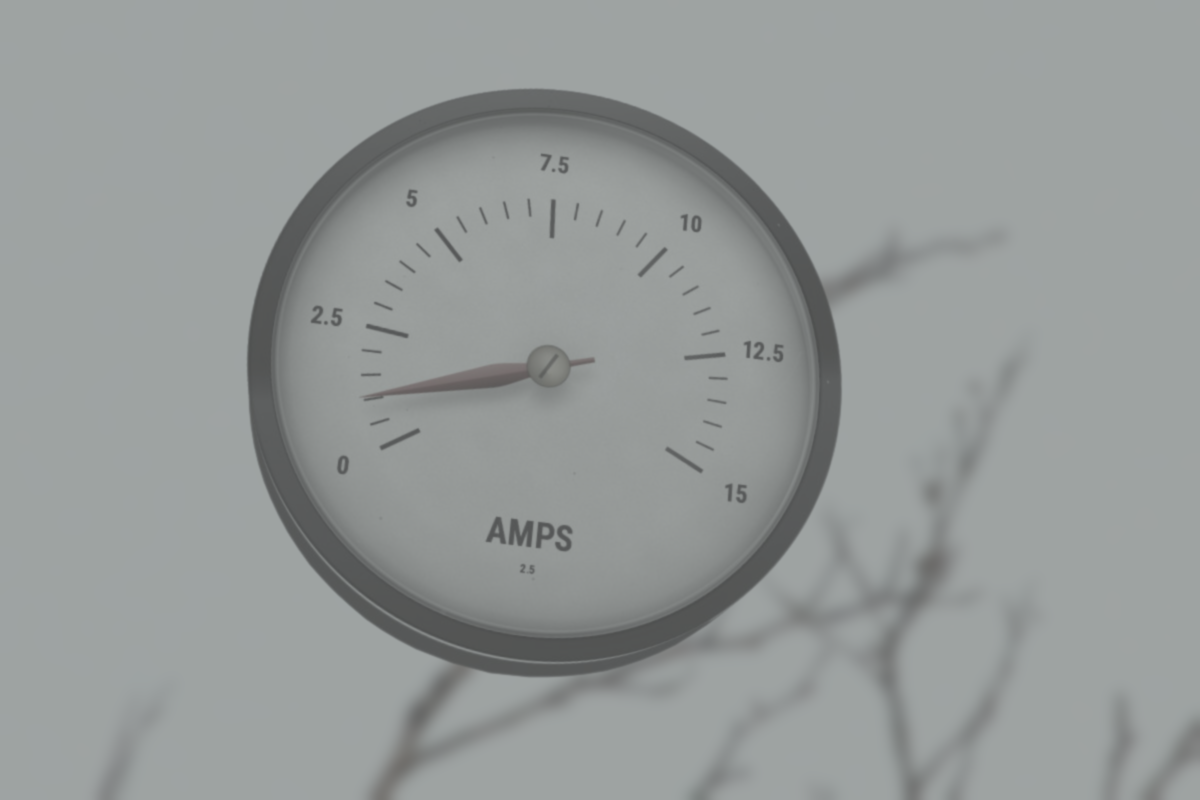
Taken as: 1 A
